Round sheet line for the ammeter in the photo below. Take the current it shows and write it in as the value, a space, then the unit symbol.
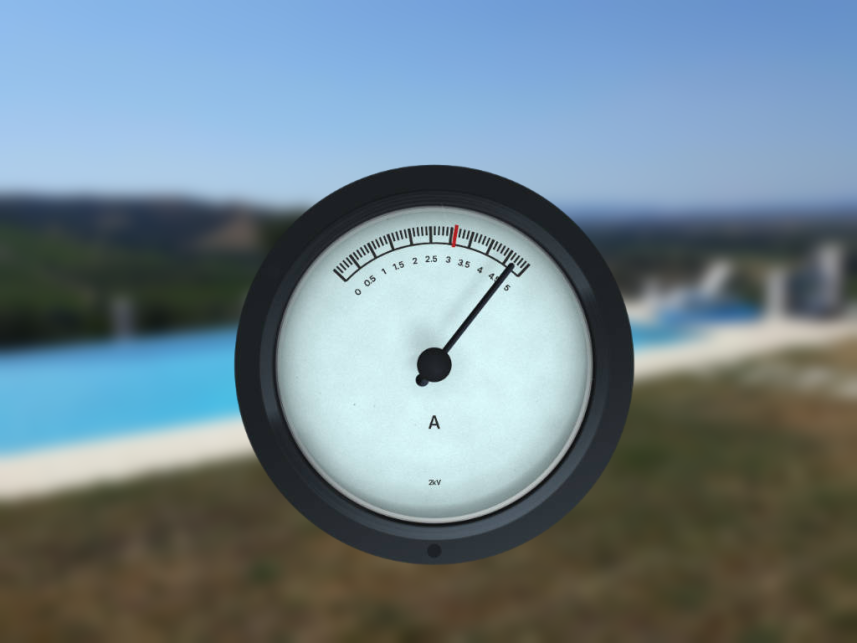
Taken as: 4.7 A
